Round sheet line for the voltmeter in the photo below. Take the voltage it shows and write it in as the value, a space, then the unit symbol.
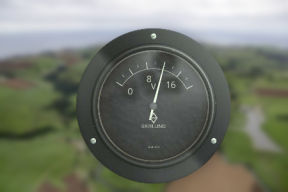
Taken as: 12 V
